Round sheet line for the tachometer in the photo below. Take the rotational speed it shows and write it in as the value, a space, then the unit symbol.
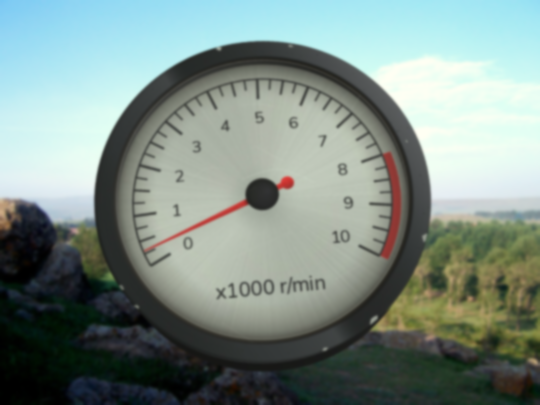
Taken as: 250 rpm
